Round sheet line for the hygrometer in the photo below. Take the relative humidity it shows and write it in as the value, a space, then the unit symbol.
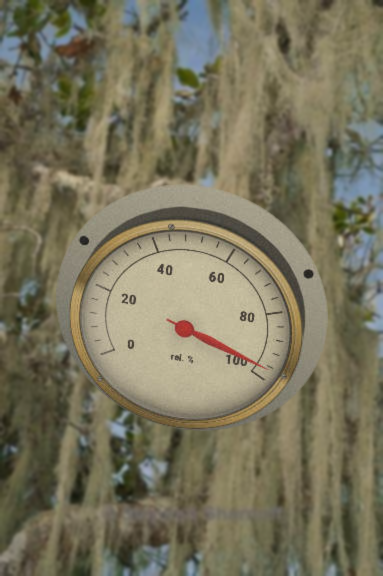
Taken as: 96 %
